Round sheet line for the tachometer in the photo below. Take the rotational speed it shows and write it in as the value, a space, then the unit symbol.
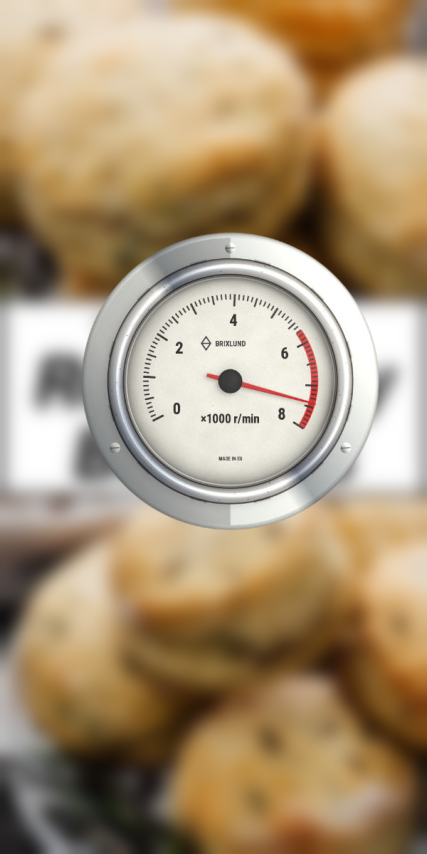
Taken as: 7400 rpm
